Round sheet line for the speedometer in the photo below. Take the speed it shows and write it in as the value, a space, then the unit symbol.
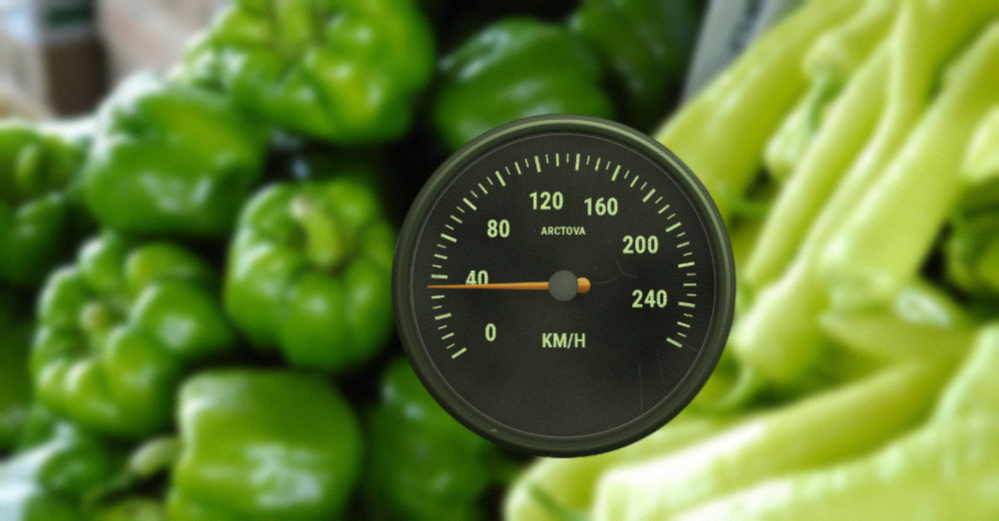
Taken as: 35 km/h
